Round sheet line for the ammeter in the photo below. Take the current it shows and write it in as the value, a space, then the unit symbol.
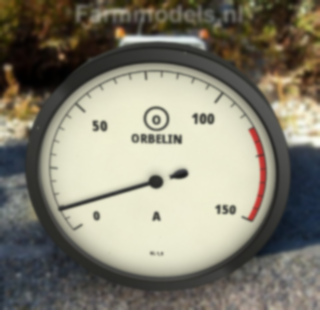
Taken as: 10 A
